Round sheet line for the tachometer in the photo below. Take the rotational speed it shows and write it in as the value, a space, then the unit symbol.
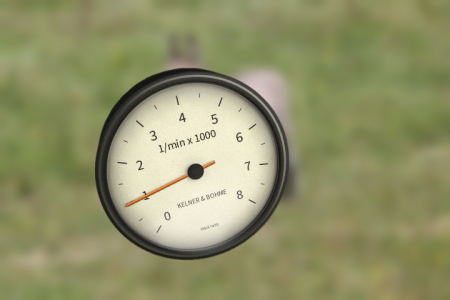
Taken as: 1000 rpm
